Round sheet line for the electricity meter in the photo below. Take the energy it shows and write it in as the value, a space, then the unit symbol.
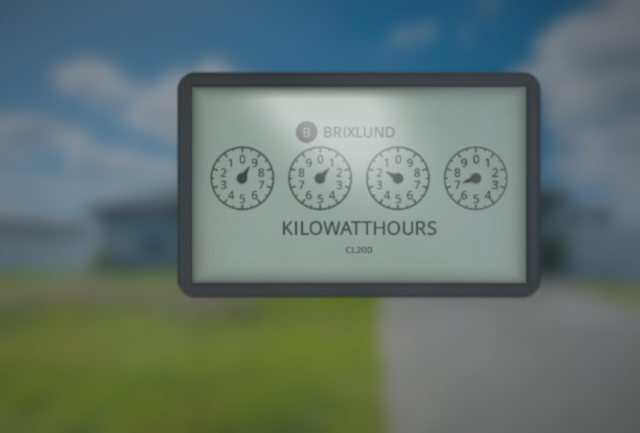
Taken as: 9117 kWh
